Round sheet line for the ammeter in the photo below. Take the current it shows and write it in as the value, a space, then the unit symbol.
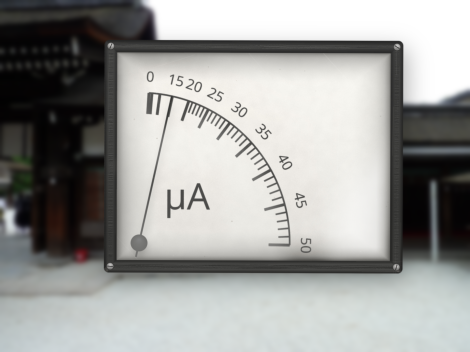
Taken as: 15 µA
